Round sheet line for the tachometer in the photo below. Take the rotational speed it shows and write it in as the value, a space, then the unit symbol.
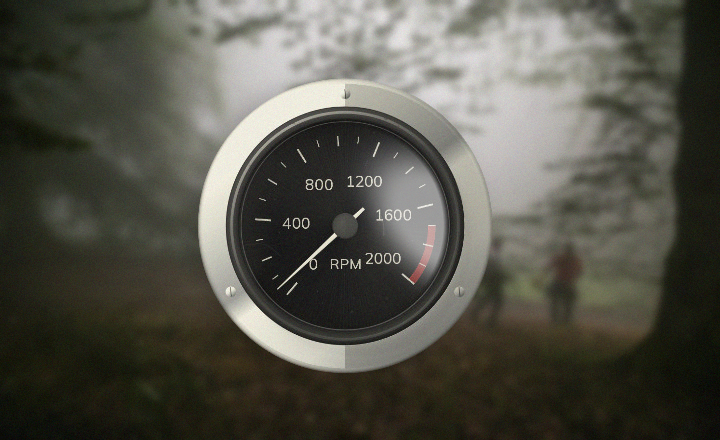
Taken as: 50 rpm
